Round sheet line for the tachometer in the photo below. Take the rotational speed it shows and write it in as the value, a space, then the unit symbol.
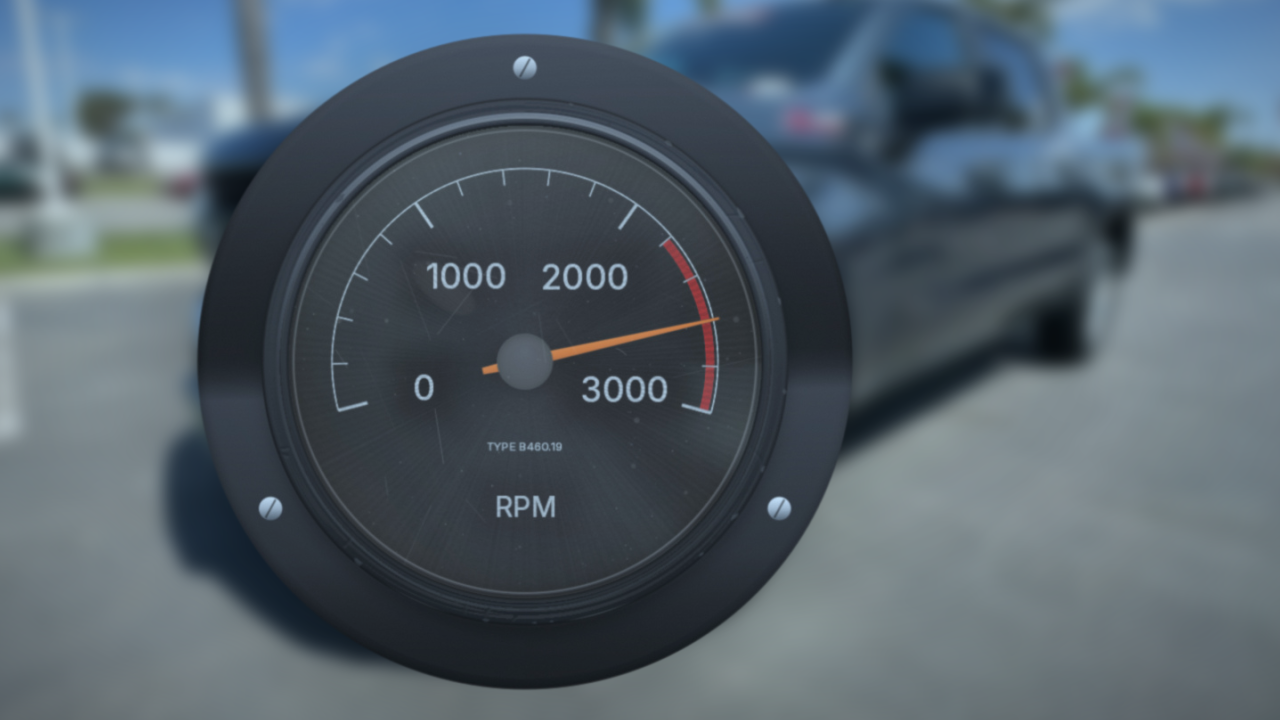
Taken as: 2600 rpm
